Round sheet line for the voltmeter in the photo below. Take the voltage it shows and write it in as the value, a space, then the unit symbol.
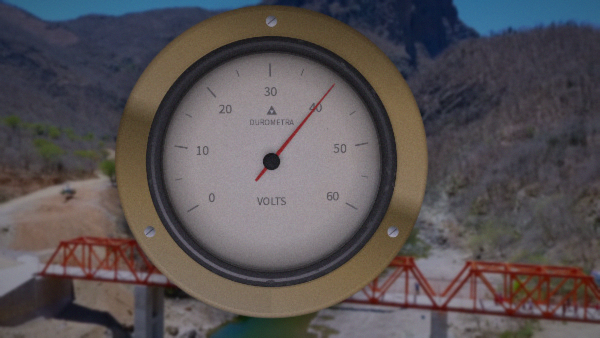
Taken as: 40 V
